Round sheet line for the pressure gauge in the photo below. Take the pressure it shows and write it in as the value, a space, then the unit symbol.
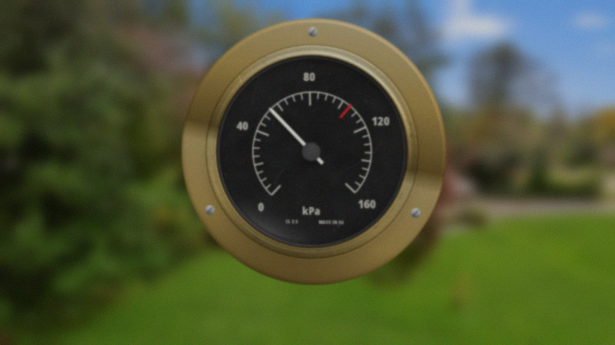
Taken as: 55 kPa
